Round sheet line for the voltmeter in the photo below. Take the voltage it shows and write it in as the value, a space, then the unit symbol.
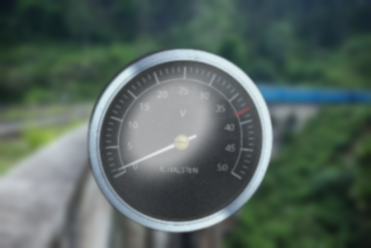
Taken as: 1 V
